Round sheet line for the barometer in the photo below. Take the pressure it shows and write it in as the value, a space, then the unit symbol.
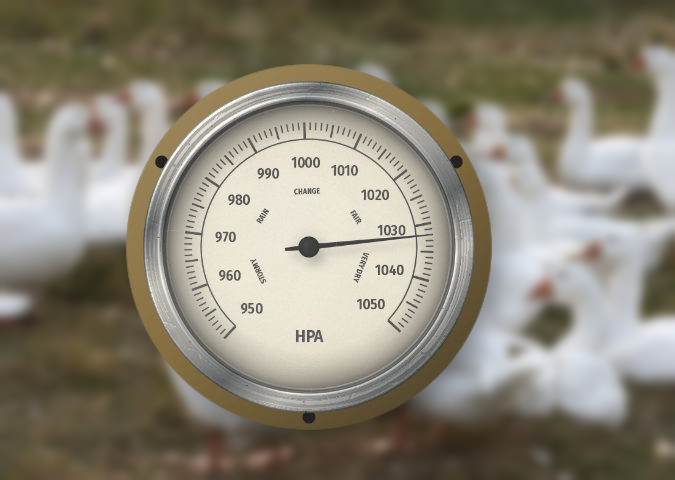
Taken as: 1032 hPa
